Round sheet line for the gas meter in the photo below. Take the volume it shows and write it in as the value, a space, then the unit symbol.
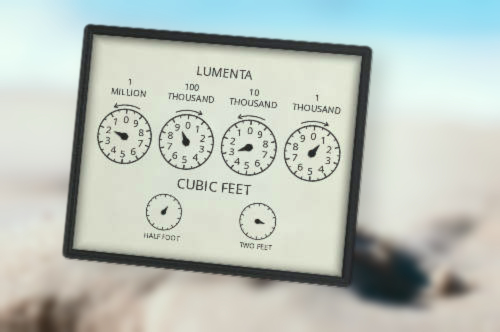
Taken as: 193100 ft³
